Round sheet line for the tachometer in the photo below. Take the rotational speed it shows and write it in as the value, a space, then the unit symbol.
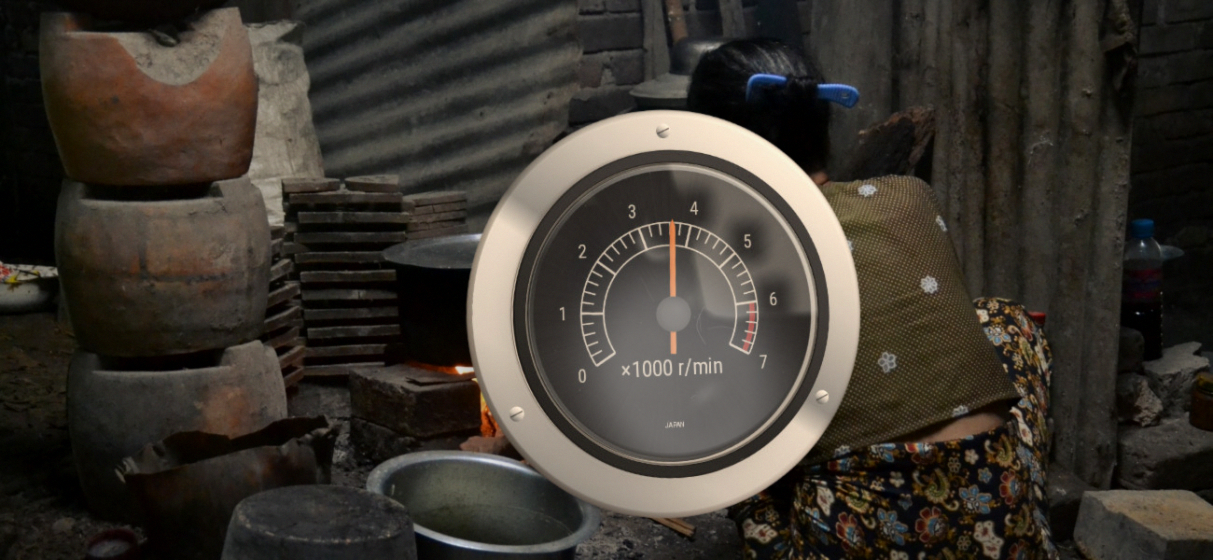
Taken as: 3600 rpm
